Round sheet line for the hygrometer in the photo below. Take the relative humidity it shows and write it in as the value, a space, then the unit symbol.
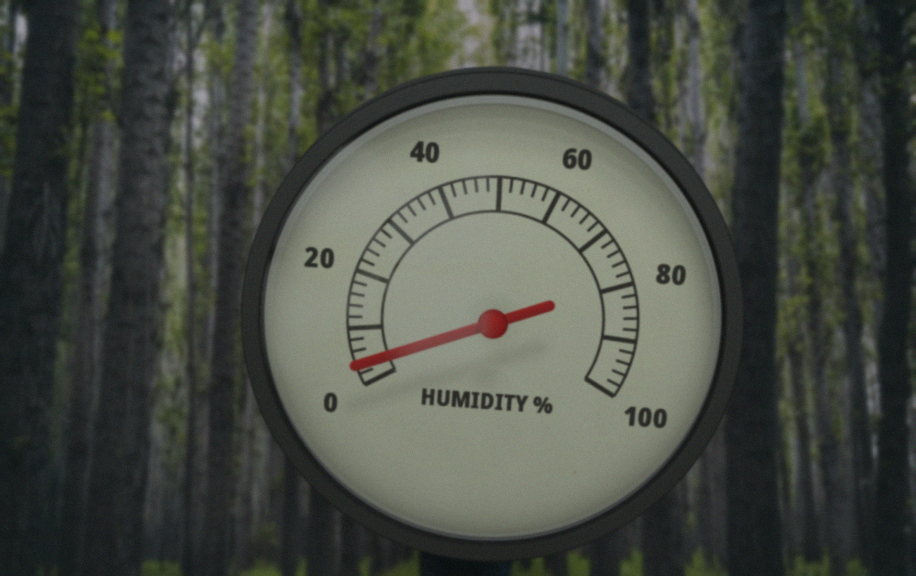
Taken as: 4 %
